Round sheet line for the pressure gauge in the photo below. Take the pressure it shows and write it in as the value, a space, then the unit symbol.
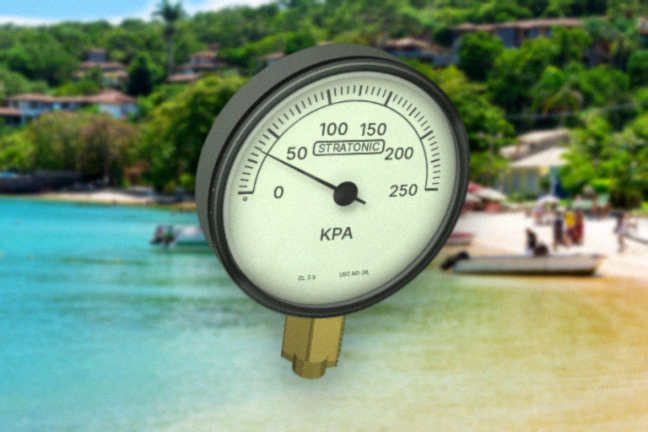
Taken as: 35 kPa
